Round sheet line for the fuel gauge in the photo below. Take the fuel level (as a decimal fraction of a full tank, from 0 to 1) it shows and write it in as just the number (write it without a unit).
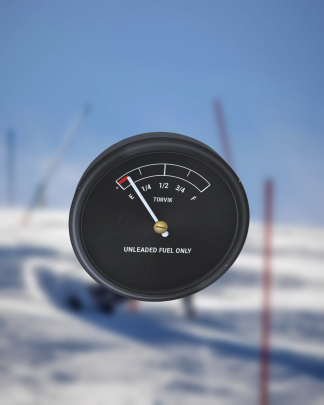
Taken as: 0.125
